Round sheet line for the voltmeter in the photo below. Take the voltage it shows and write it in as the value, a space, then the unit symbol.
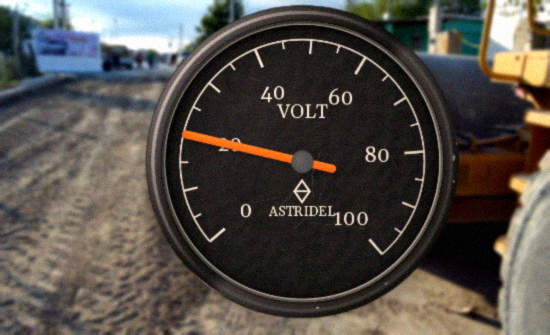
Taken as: 20 V
